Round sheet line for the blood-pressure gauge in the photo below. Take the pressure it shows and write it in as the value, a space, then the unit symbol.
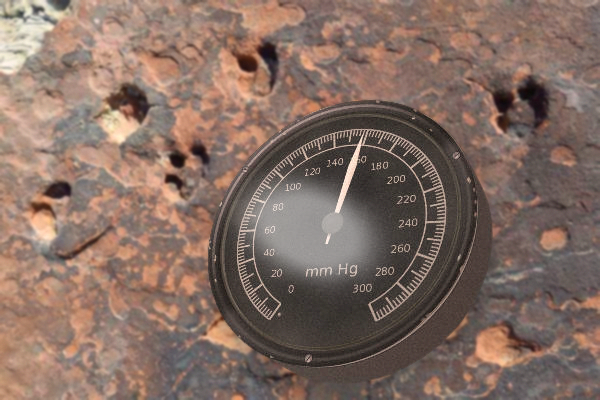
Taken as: 160 mmHg
